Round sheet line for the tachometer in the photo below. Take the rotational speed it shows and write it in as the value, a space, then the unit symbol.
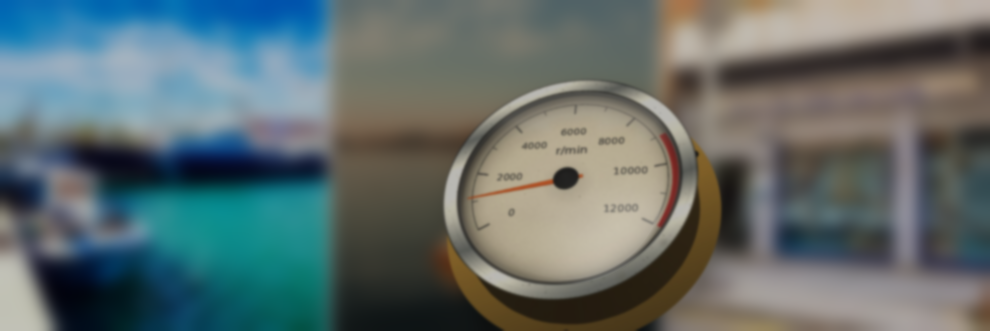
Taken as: 1000 rpm
